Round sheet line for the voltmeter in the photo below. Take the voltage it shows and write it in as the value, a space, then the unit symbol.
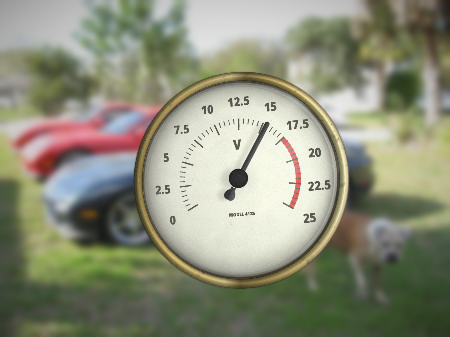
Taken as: 15.5 V
